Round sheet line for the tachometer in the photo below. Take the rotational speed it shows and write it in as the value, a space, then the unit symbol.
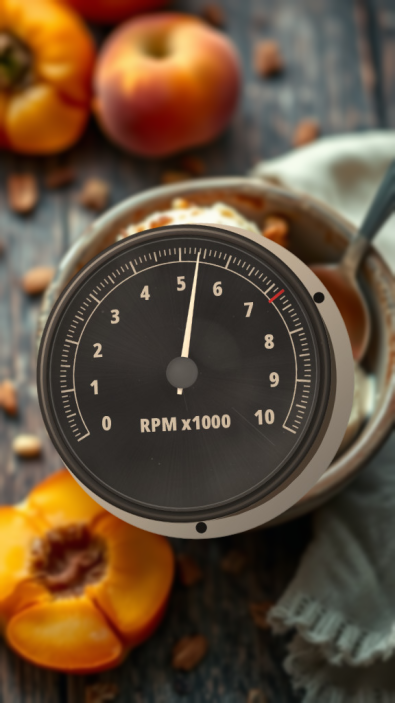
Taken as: 5400 rpm
